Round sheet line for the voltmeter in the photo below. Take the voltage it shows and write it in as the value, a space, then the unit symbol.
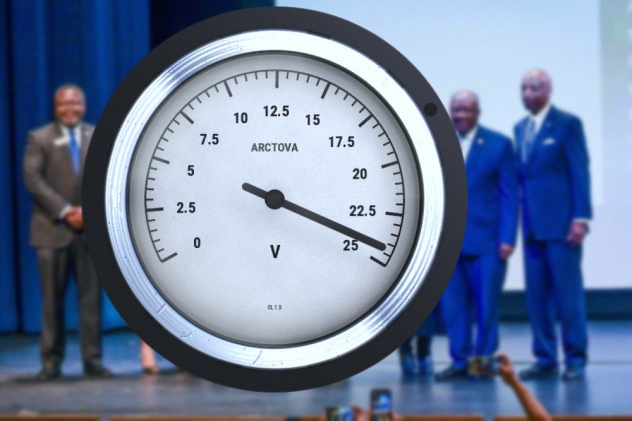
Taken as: 24.25 V
